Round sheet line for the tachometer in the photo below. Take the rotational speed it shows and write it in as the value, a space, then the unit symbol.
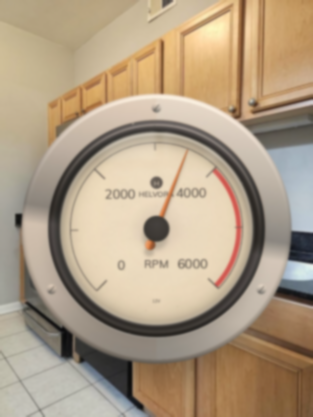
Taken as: 3500 rpm
